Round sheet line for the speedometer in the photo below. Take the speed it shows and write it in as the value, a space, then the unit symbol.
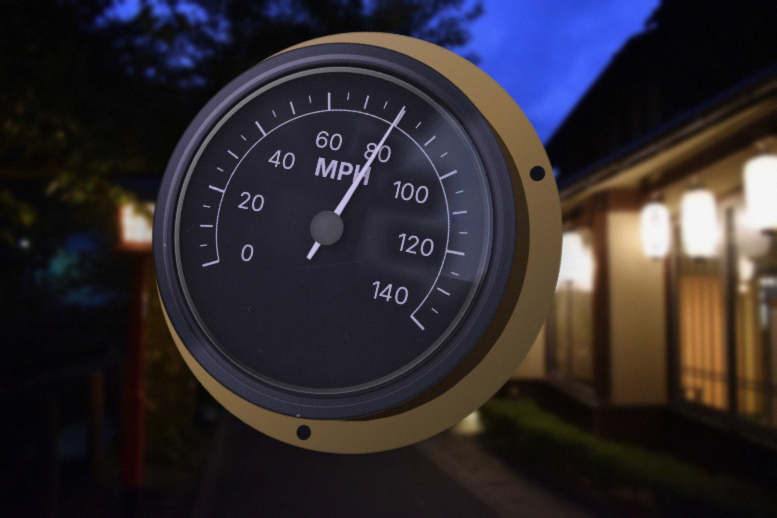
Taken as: 80 mph
